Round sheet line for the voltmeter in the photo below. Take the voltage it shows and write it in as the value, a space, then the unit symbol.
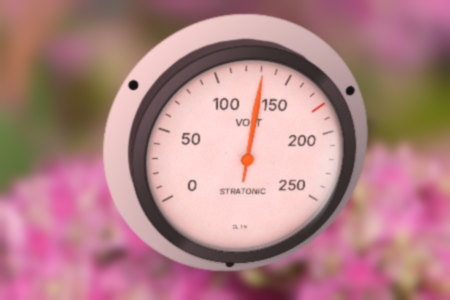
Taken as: 130 V
